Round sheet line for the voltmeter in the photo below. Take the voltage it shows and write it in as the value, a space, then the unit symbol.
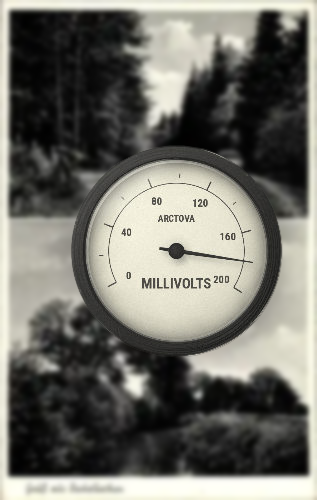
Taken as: 180 mV
